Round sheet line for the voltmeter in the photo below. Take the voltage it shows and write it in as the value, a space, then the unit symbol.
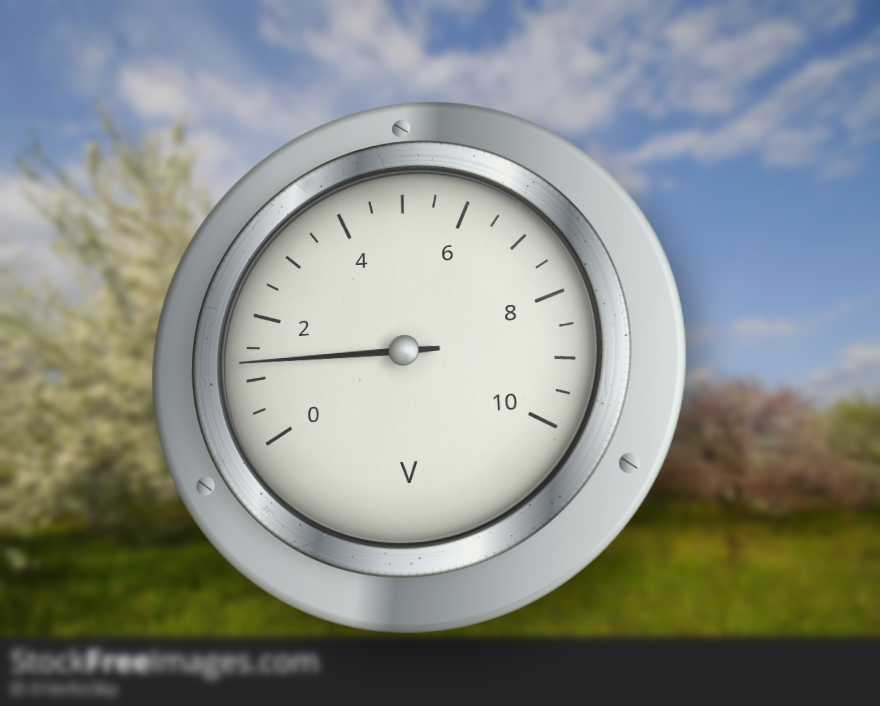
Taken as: 1.25 V
